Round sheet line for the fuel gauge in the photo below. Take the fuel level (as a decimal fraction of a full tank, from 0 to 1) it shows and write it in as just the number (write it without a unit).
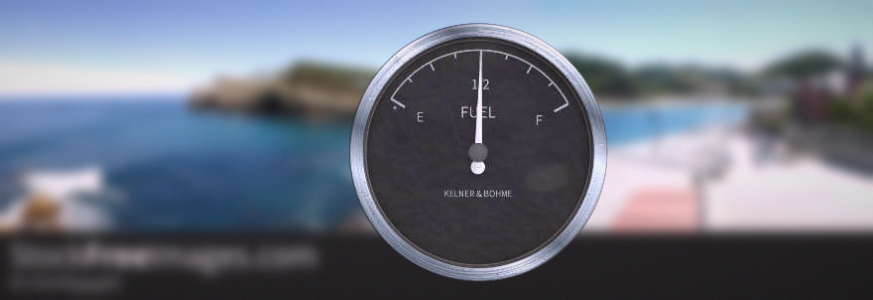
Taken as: 0.5
